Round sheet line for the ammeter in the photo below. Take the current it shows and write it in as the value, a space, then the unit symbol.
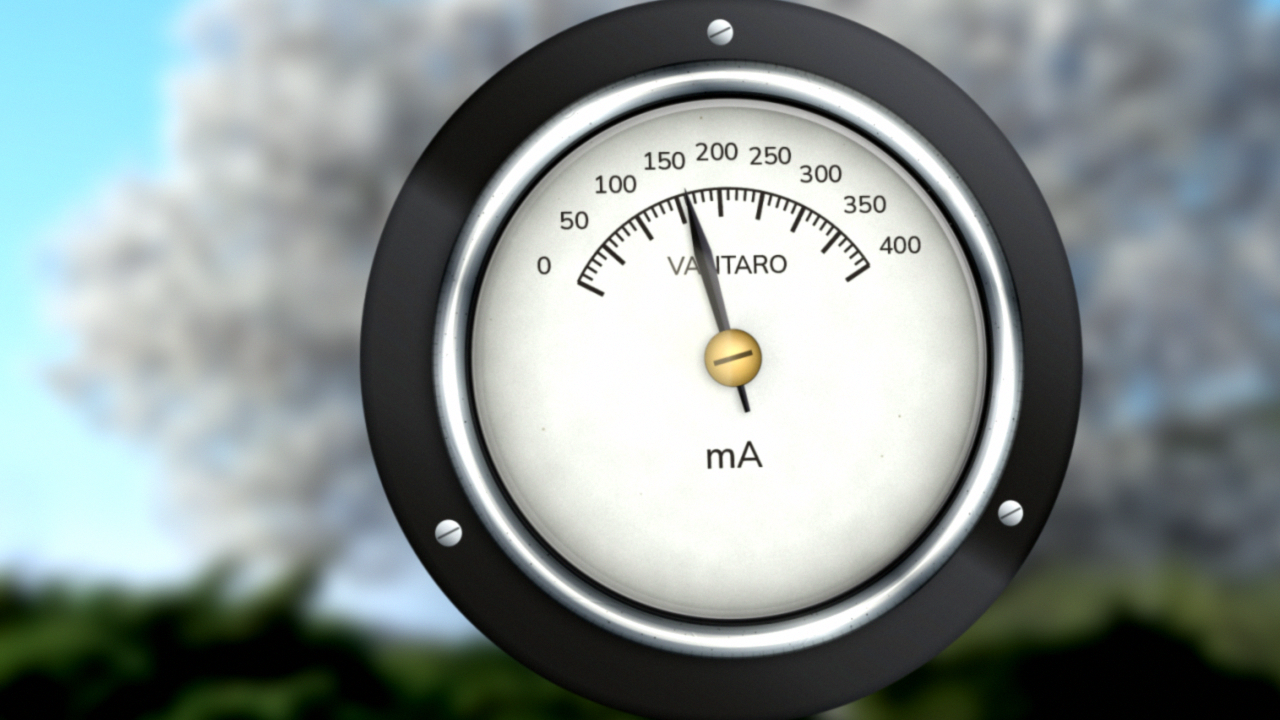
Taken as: 160 mA
